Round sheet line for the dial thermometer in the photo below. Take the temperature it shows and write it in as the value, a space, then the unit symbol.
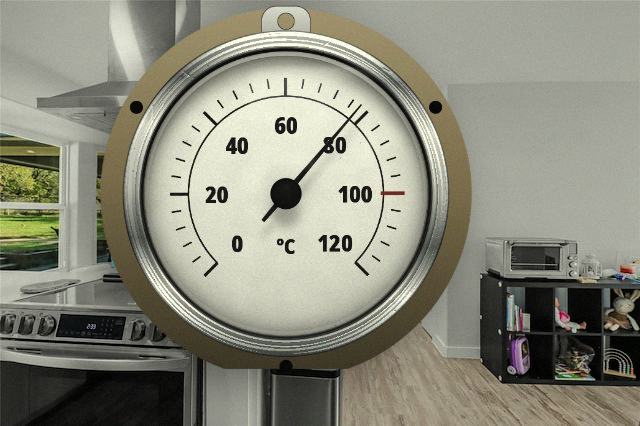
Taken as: 78 °C
